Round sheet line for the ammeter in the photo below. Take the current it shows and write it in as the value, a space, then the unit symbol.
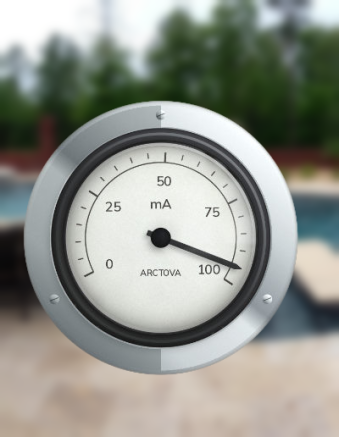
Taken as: 95 mA
